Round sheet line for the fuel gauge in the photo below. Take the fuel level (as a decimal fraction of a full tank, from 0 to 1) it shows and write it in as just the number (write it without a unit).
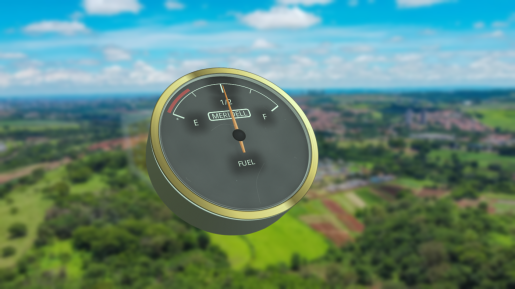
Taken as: 0.5
